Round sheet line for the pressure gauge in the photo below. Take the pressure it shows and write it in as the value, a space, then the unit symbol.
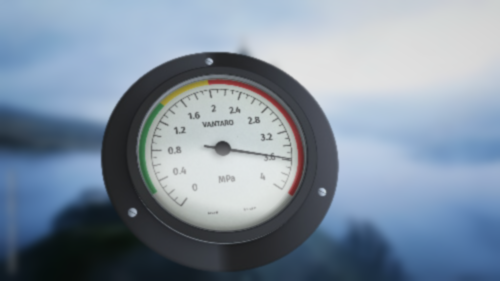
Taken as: 3.6 MPa
